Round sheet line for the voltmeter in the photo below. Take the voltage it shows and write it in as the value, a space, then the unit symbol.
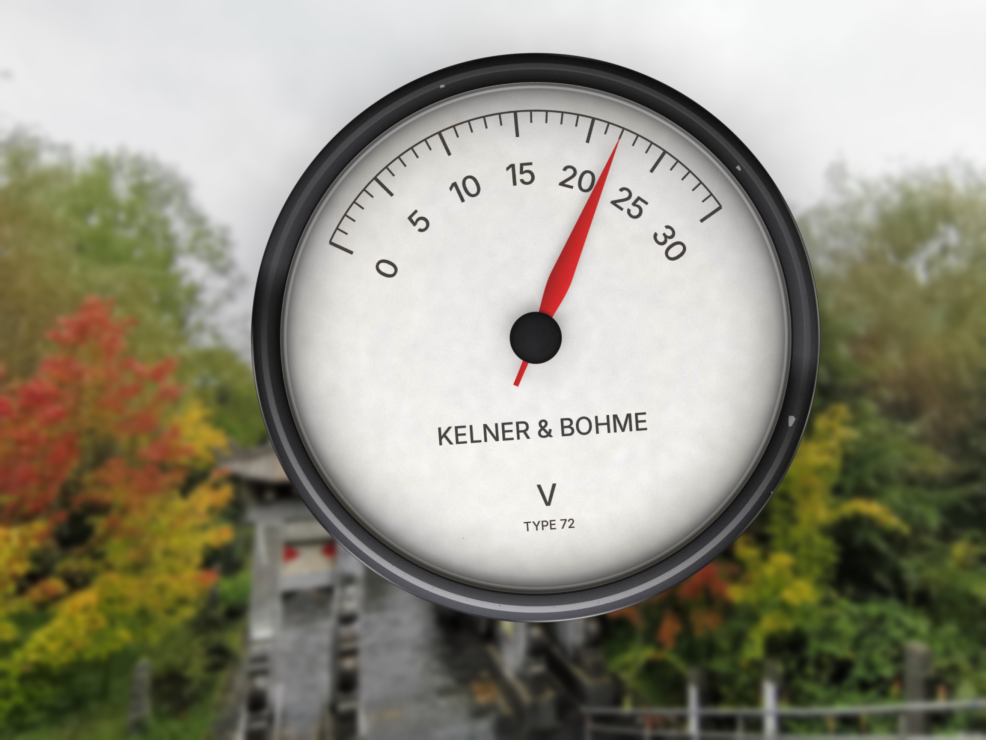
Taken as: 22 V
